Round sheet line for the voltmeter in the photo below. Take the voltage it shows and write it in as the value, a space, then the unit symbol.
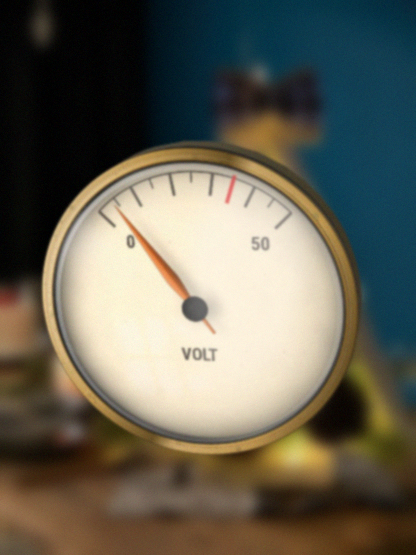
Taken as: 5 V
